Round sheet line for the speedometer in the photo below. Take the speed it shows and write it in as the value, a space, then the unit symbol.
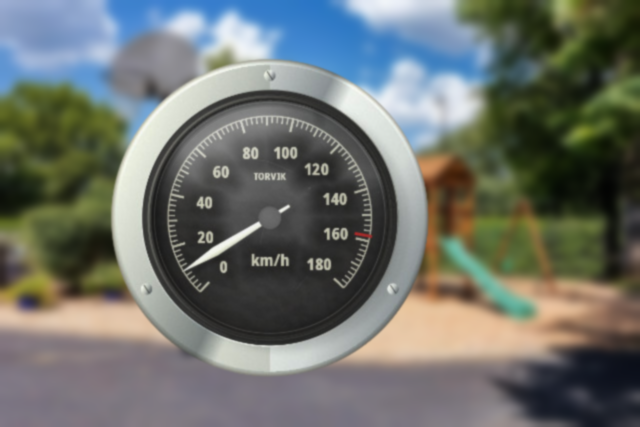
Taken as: 10 km/h
